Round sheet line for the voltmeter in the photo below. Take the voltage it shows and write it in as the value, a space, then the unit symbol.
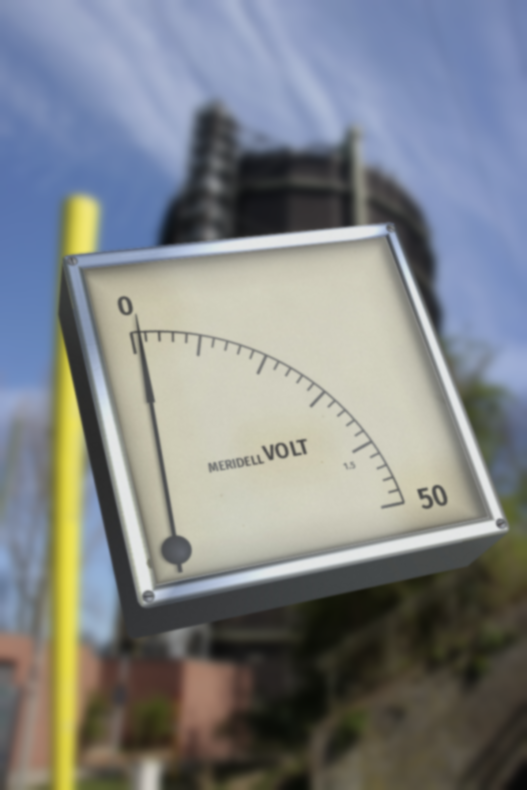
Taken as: 1 V
